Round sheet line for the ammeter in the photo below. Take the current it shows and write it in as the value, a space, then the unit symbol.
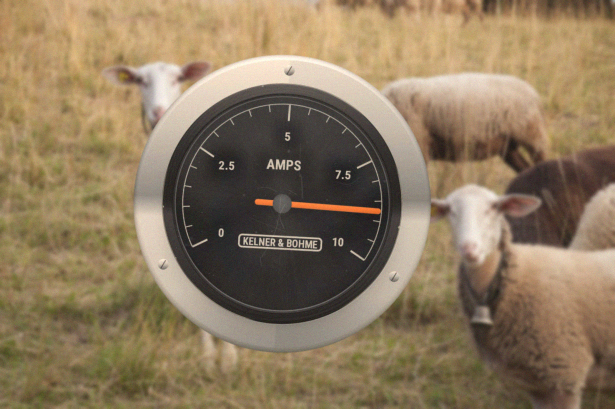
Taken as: 8.75 A
